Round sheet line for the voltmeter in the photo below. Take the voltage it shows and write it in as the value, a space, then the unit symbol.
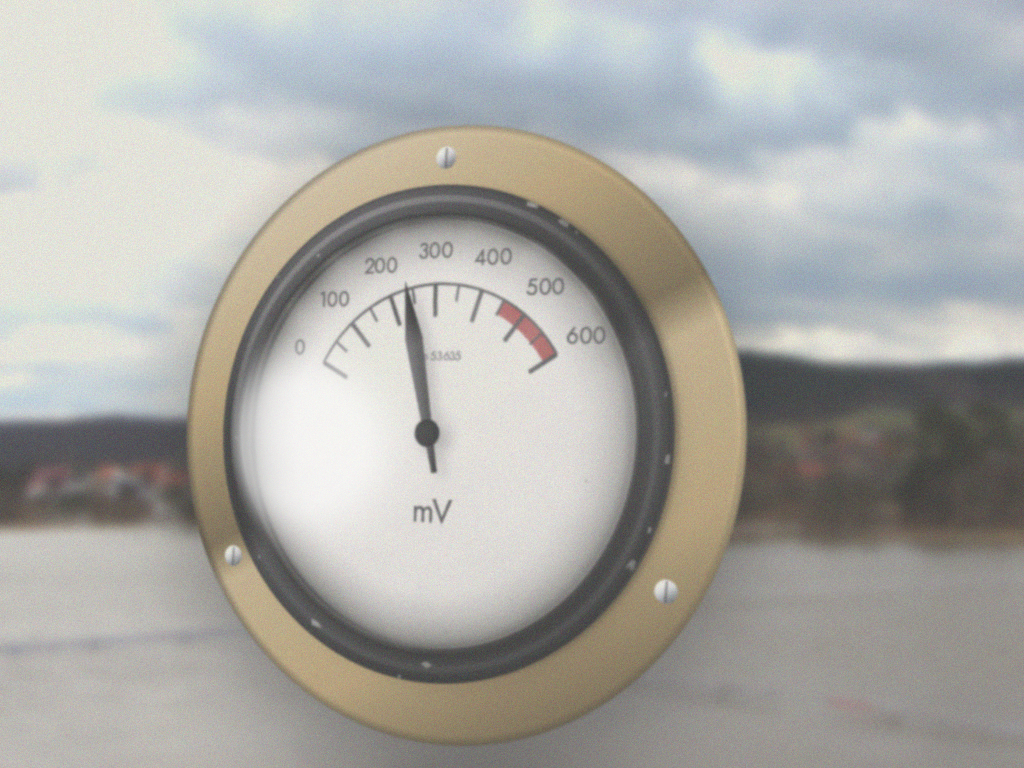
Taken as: 250 mV
